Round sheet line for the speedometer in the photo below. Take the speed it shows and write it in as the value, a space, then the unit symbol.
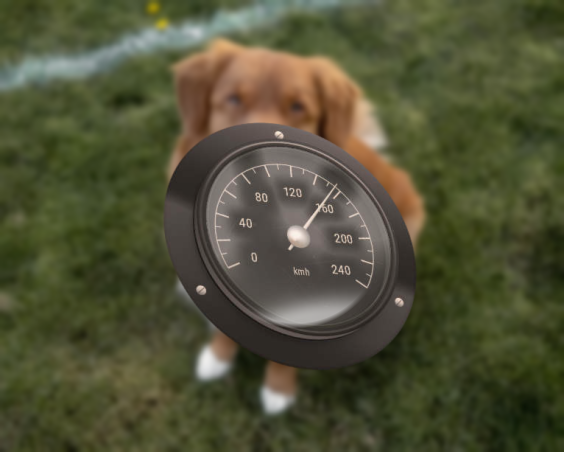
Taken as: 155 km/h
